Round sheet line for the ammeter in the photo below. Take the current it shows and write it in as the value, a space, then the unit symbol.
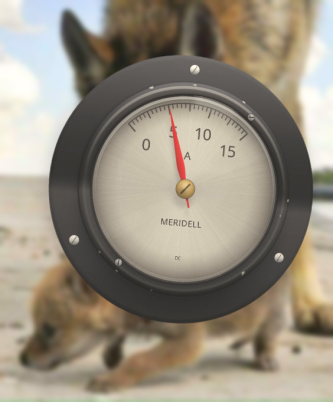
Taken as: 5 A
